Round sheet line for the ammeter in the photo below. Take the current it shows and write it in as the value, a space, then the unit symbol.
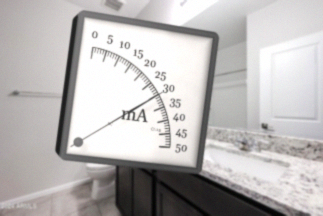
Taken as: 30 mA
